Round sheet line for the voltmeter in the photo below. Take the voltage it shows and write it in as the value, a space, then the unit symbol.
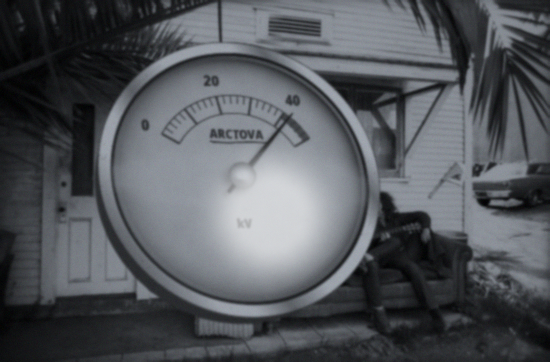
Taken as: 42 kV
